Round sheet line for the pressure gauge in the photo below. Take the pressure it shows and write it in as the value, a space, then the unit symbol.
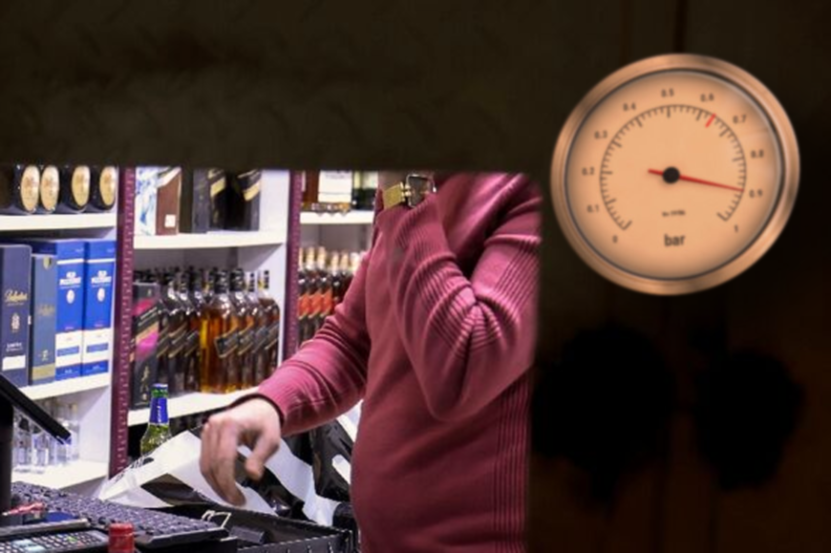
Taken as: 0.9 bar
